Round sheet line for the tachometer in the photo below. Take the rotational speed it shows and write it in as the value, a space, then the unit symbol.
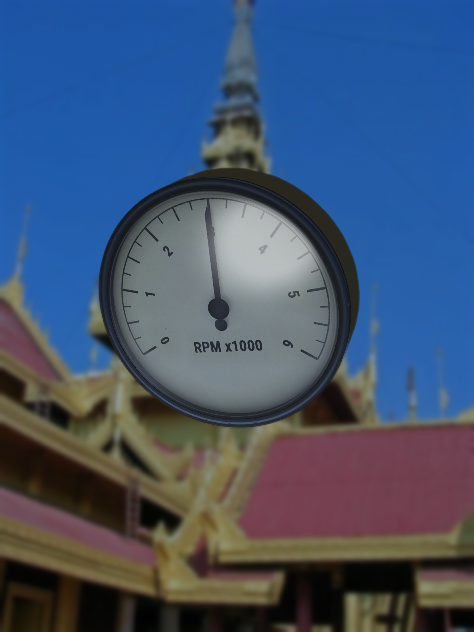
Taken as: 3000 rpm
